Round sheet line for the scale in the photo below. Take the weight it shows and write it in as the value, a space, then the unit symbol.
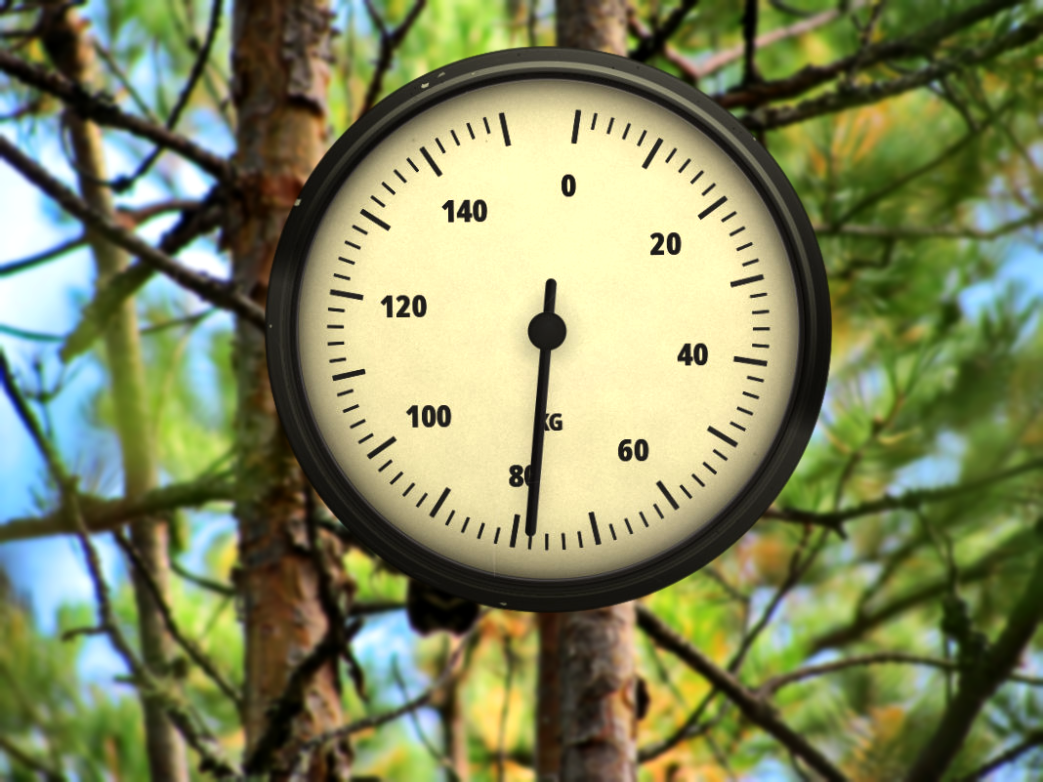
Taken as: 78 kg
